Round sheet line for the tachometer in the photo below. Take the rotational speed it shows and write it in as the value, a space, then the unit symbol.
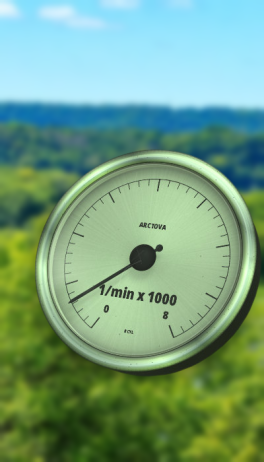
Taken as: 600 rpm
